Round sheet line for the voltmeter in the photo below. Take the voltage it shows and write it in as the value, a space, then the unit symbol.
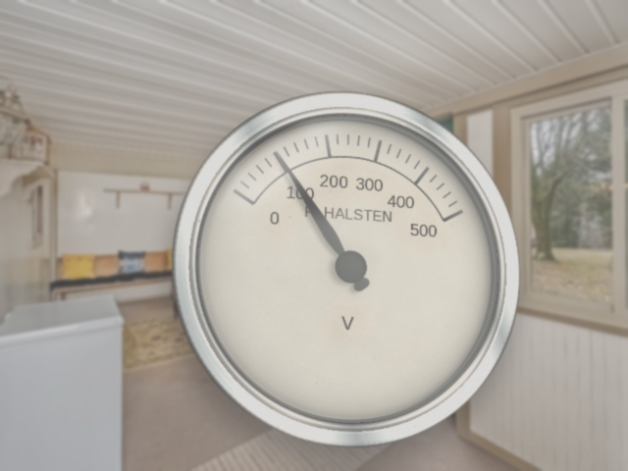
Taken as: 100 V
